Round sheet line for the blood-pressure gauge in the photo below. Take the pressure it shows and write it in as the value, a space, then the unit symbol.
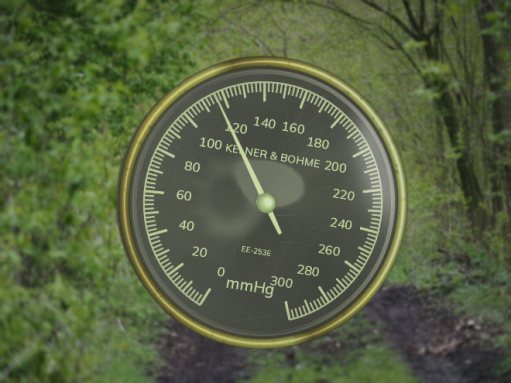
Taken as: 116 mmHg
